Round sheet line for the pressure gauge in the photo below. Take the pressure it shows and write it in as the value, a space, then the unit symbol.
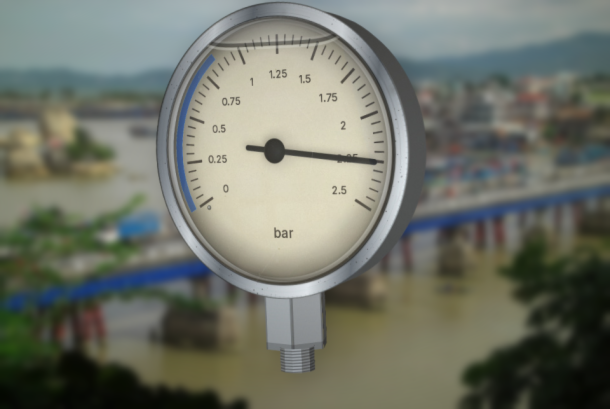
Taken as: 2.25 bar
